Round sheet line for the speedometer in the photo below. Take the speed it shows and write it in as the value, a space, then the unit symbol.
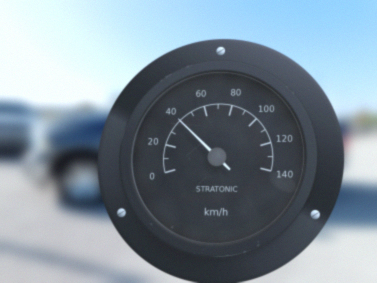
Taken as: 40 km/h
